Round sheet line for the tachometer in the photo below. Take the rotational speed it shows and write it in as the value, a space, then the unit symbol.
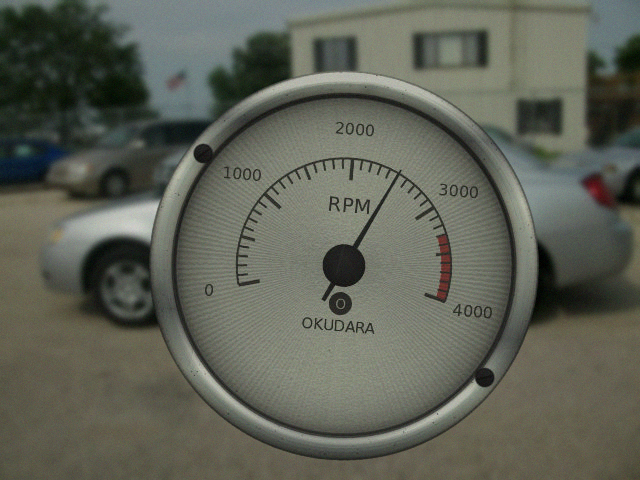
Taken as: 2500 rpm
